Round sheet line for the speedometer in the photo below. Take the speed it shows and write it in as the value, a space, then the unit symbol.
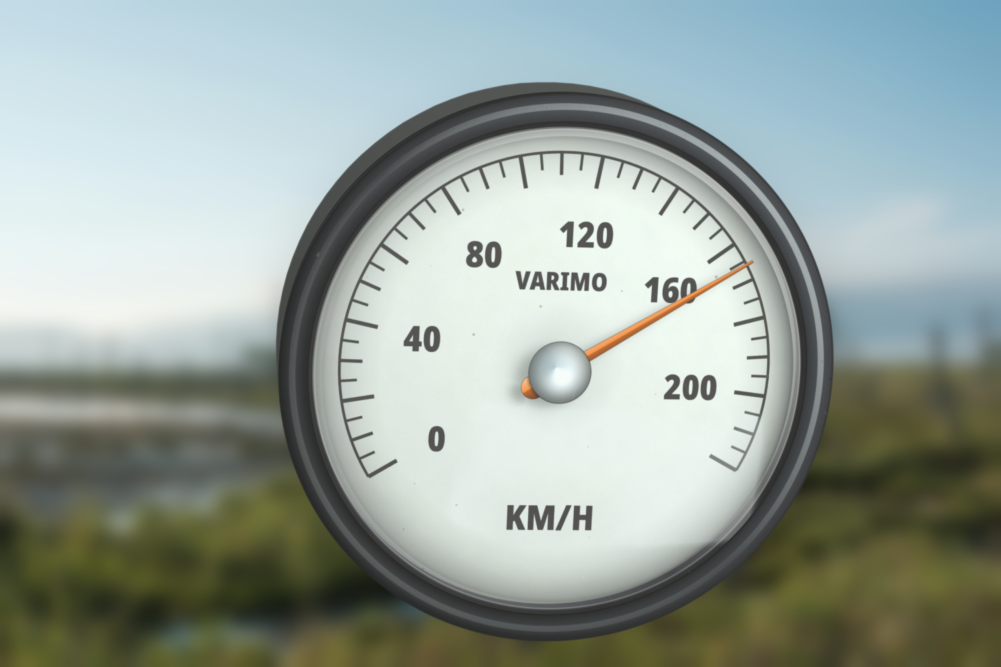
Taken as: 165 km/h
